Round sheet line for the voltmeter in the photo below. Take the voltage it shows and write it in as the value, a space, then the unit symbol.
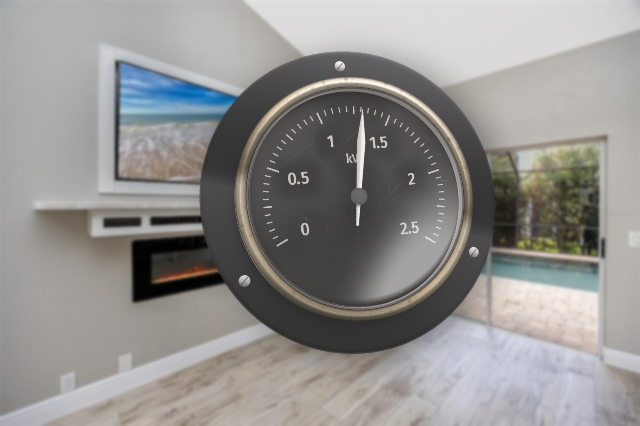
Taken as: 1.3 kV
